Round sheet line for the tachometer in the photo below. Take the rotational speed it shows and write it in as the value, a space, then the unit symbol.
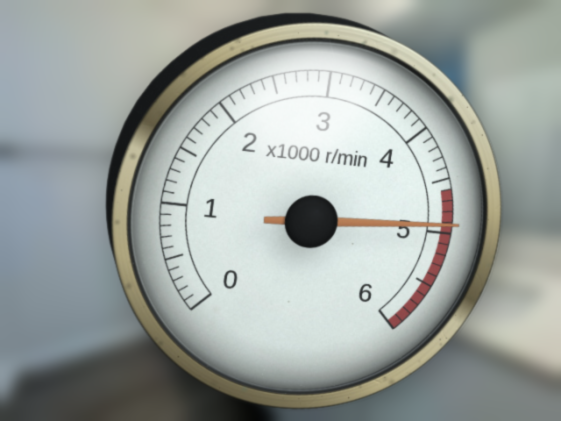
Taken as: 4900 rpm
